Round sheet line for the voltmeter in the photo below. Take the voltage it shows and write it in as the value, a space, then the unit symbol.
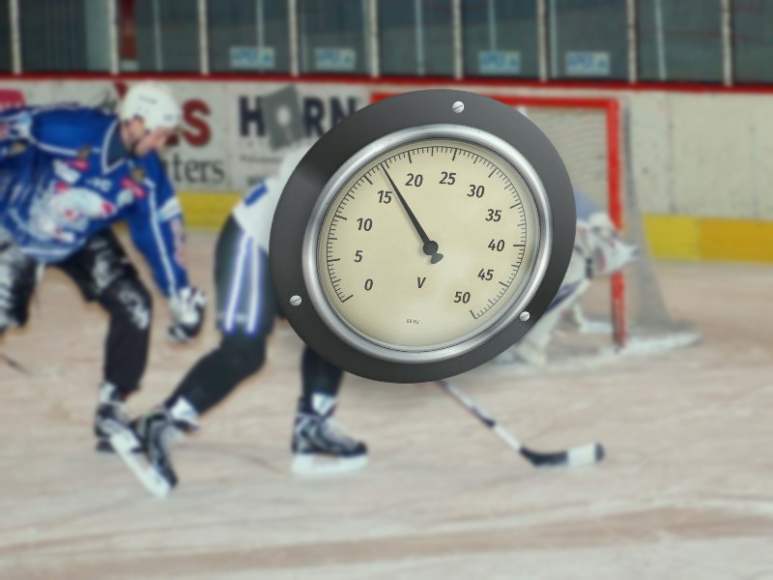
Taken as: 17 V
